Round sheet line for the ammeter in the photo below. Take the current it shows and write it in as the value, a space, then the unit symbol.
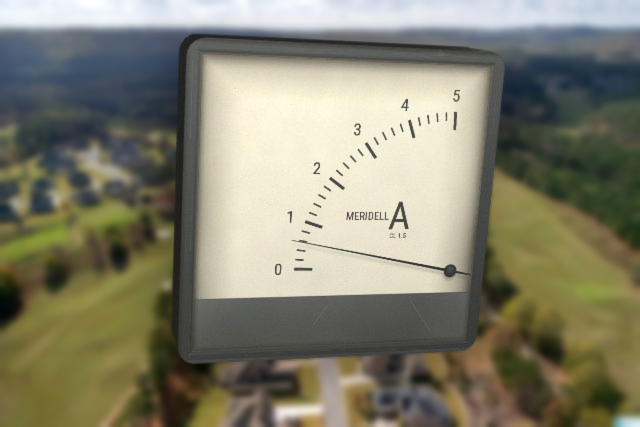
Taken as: 0.6 A
